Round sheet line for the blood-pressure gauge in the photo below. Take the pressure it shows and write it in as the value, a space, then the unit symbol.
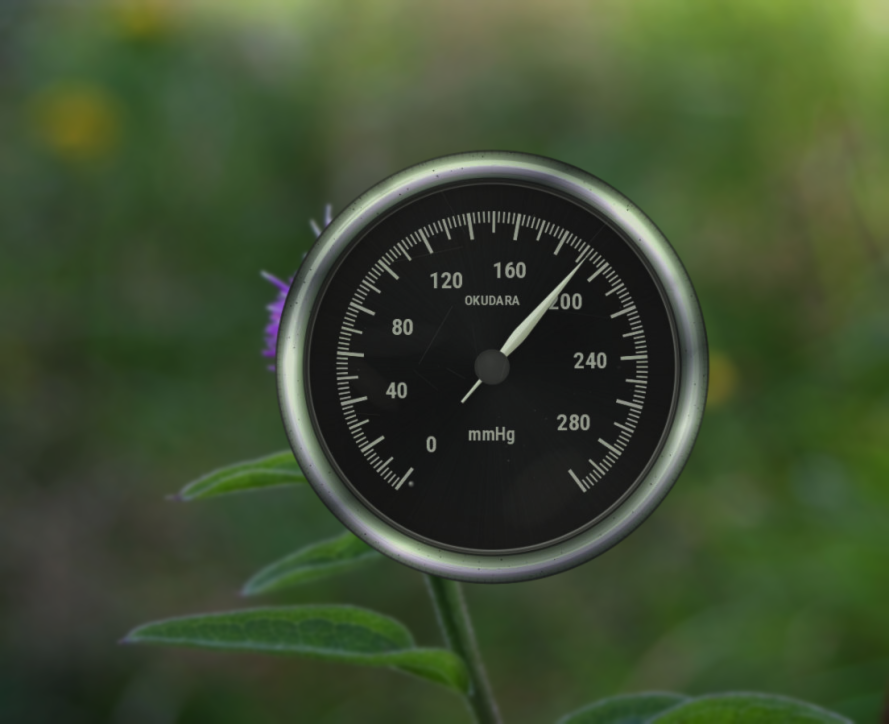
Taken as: 192 mmHg
